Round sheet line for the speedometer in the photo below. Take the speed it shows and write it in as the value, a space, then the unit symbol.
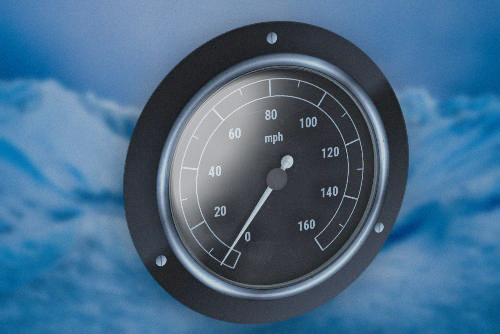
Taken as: 5 mph
